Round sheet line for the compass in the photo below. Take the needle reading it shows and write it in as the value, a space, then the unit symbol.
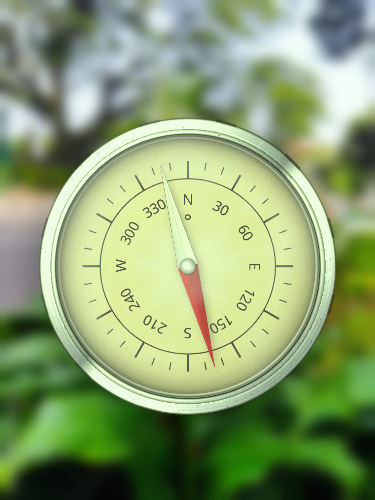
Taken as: 165 °
